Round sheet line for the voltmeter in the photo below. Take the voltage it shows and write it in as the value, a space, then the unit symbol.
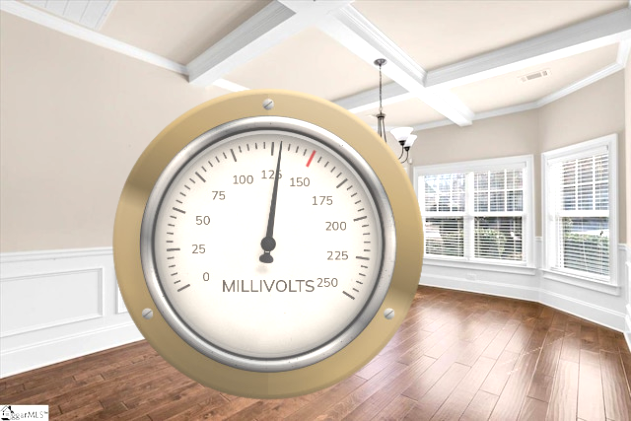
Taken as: 130 mV
